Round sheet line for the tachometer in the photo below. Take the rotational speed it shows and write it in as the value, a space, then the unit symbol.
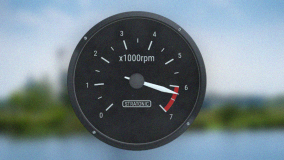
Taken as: 6250 rpm
